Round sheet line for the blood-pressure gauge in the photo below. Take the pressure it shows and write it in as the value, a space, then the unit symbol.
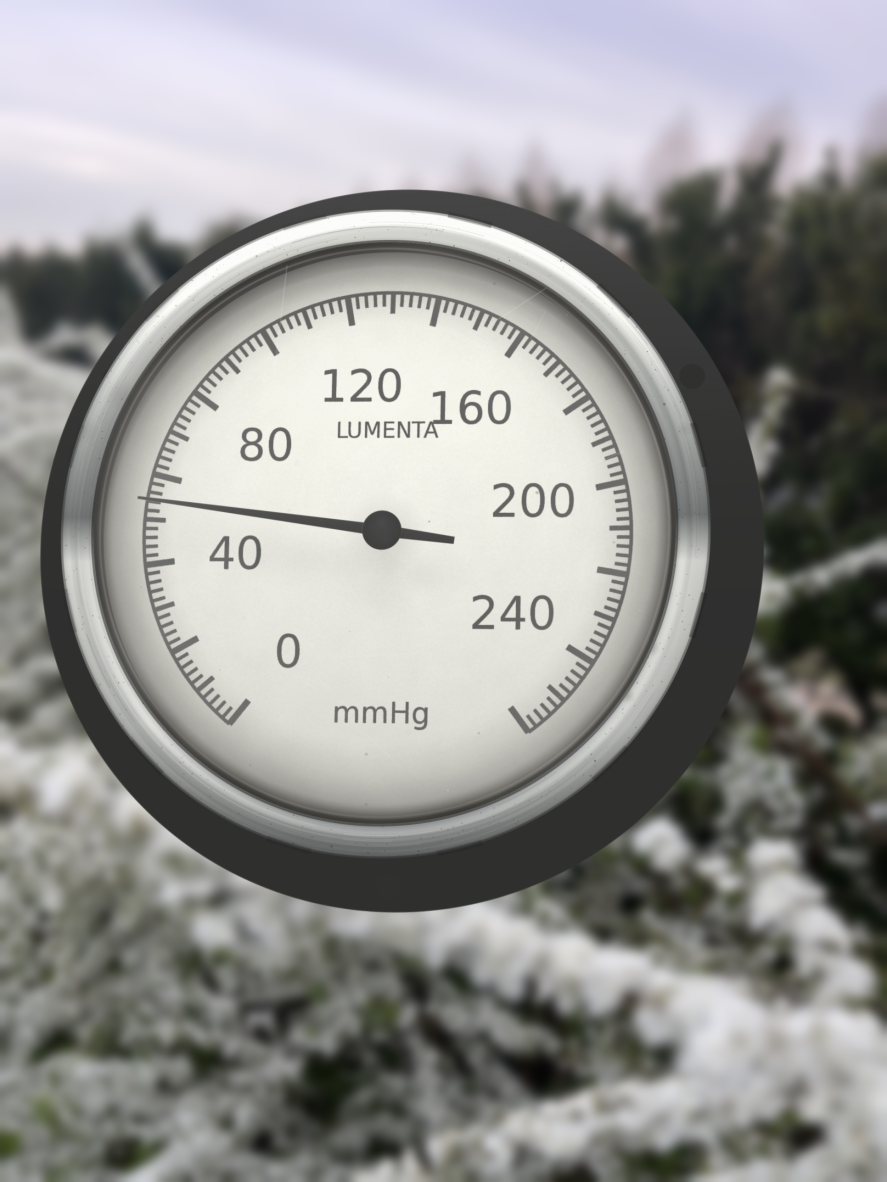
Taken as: 54 mmHg
